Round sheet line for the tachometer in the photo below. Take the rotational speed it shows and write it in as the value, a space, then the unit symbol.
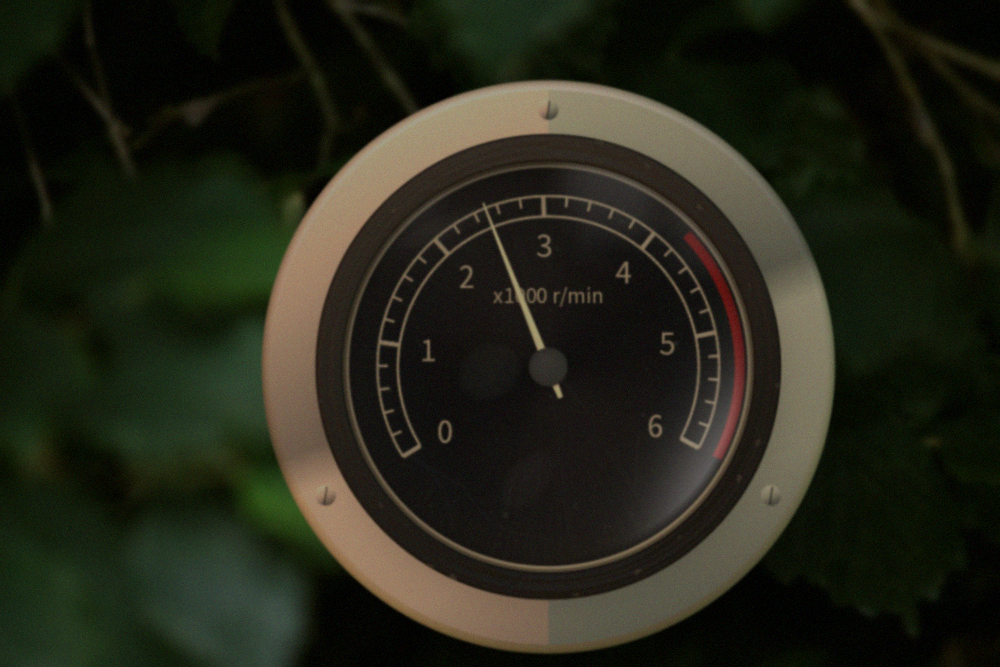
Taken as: 2500 rpm
